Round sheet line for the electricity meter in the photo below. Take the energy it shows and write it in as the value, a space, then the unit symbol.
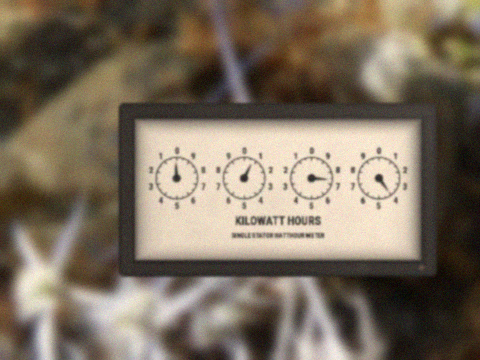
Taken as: 74 kWh
